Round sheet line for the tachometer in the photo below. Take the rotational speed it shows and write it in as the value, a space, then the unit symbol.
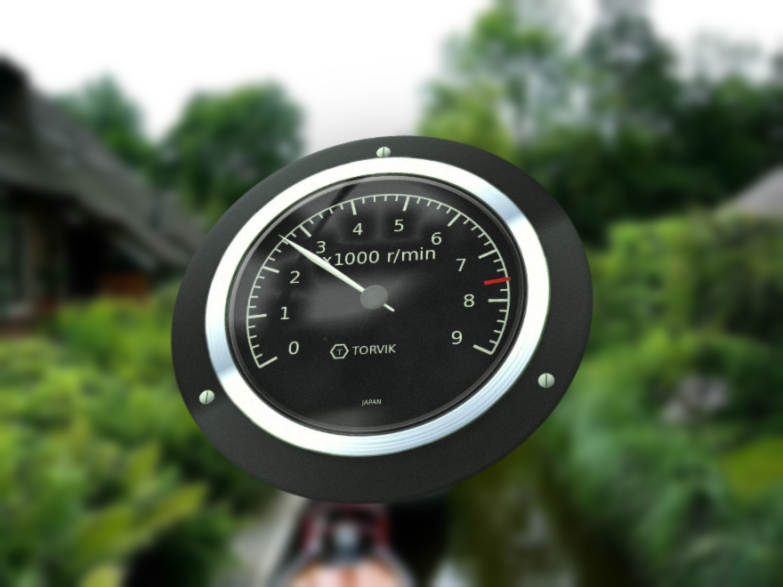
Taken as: 2600 rpm
